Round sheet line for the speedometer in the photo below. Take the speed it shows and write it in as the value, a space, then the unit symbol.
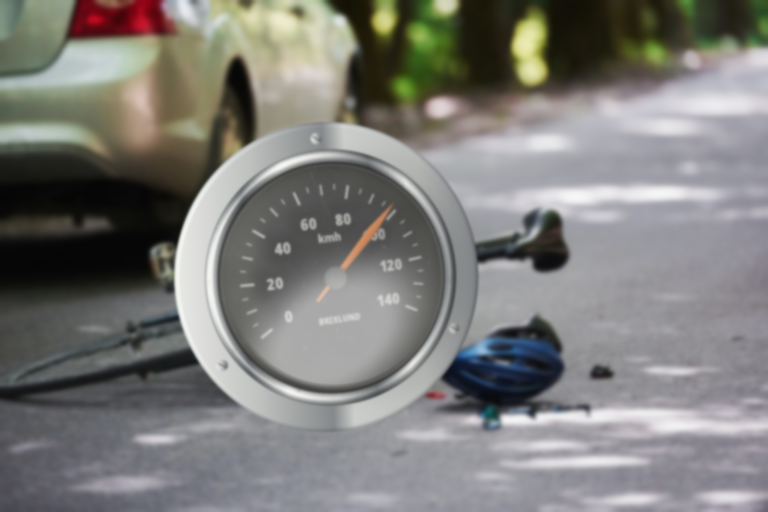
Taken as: 97.5 km/h
